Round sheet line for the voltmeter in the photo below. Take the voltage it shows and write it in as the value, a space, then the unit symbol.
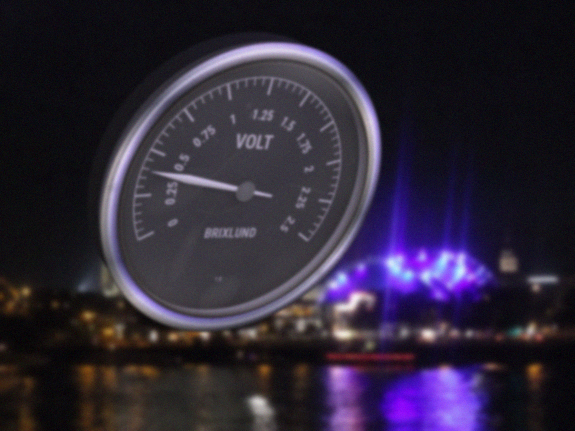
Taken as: 0.4 V
